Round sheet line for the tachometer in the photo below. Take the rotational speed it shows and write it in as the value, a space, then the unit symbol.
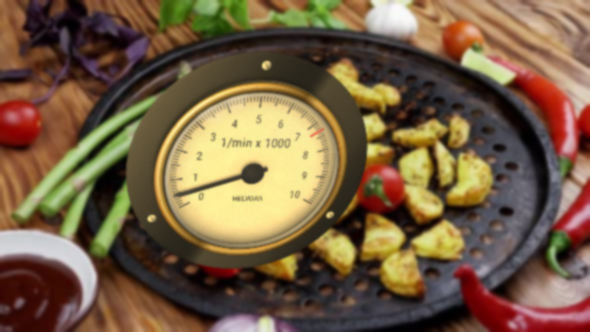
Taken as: 500 rpm
